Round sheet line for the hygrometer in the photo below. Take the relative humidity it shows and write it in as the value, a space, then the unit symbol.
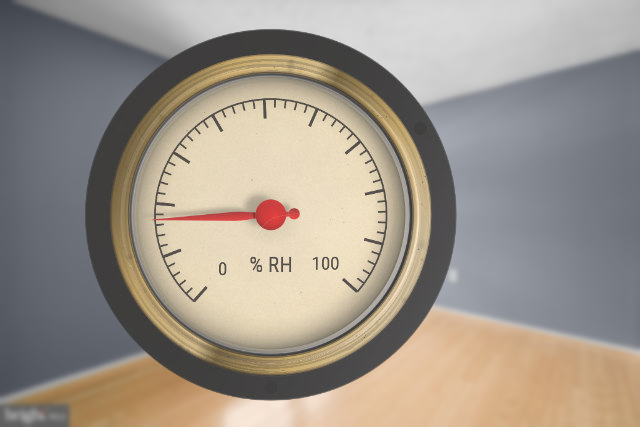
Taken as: 17 %
